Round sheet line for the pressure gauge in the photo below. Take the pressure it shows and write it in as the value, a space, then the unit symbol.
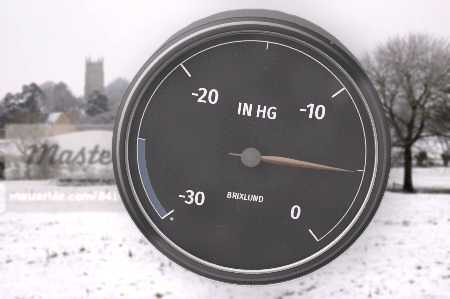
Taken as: -5 inHg
